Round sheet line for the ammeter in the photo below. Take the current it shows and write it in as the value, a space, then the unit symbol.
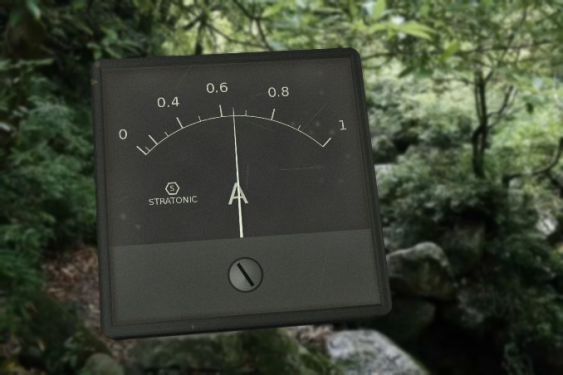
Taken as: 0.65 A
